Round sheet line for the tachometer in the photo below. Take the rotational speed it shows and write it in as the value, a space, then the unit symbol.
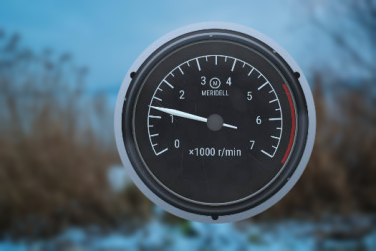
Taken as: 1250 rpm
